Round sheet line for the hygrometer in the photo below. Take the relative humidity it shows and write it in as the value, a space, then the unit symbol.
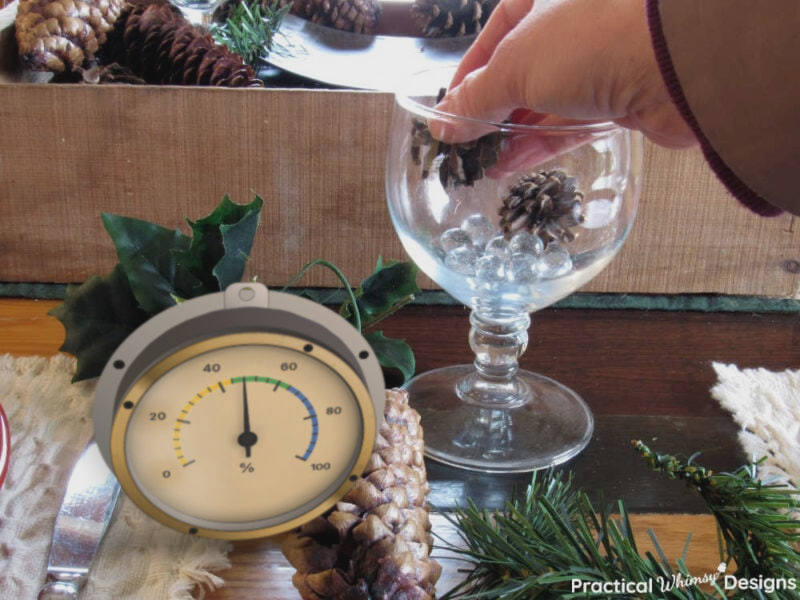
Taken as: 48 %
